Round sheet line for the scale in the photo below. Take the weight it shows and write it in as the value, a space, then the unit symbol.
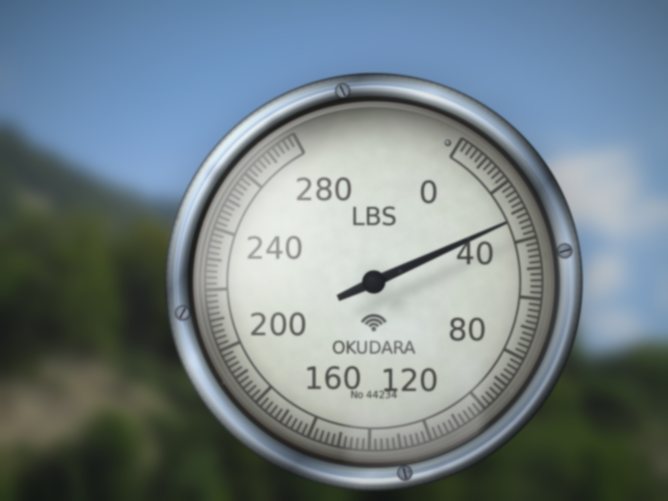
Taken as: 32 lb
